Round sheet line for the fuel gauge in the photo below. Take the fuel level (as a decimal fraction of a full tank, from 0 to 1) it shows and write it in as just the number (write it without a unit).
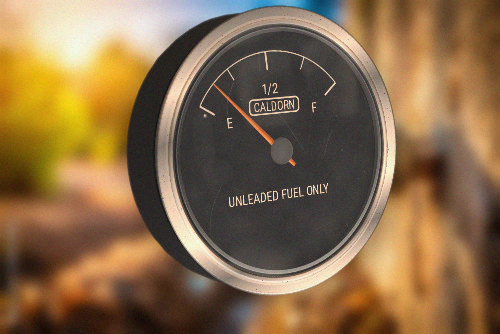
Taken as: 0.125
